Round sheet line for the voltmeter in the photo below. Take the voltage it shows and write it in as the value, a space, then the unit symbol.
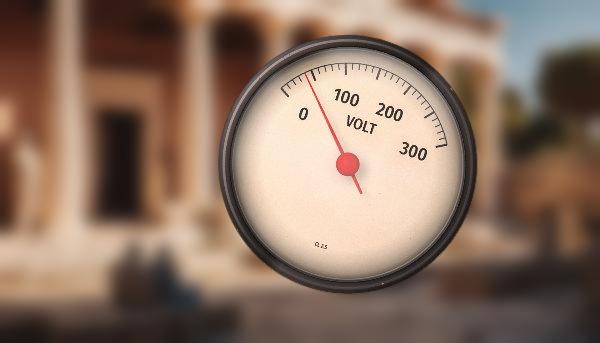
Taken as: 40 V
